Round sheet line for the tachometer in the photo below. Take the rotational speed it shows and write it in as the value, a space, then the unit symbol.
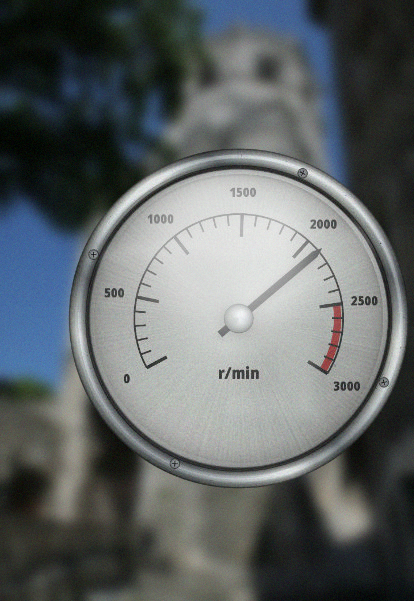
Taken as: 2100 rpm
